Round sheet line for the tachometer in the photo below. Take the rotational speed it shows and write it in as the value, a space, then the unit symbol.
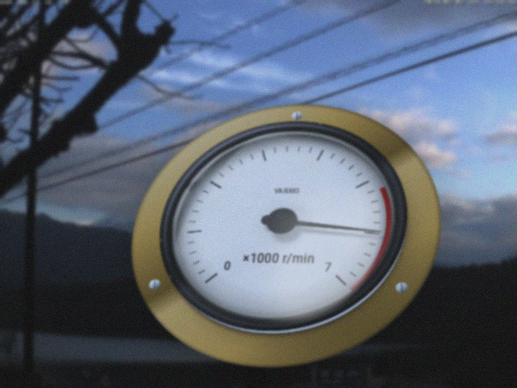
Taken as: 6000 rpm
